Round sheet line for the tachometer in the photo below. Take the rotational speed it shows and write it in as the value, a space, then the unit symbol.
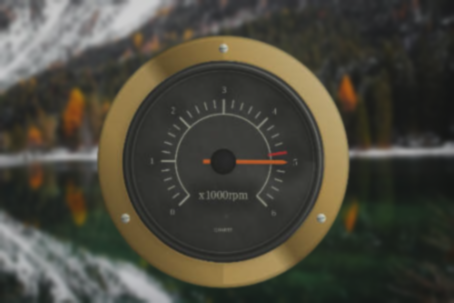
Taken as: 5000 rpm
